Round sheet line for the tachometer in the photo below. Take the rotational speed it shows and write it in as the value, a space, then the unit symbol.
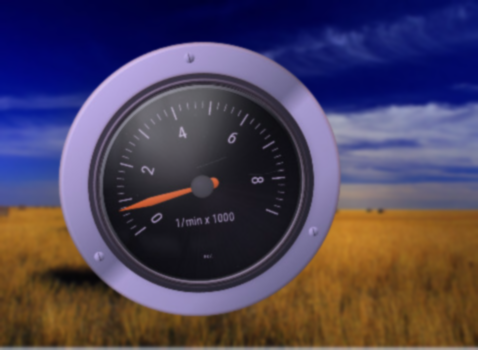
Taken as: 800 rpm
